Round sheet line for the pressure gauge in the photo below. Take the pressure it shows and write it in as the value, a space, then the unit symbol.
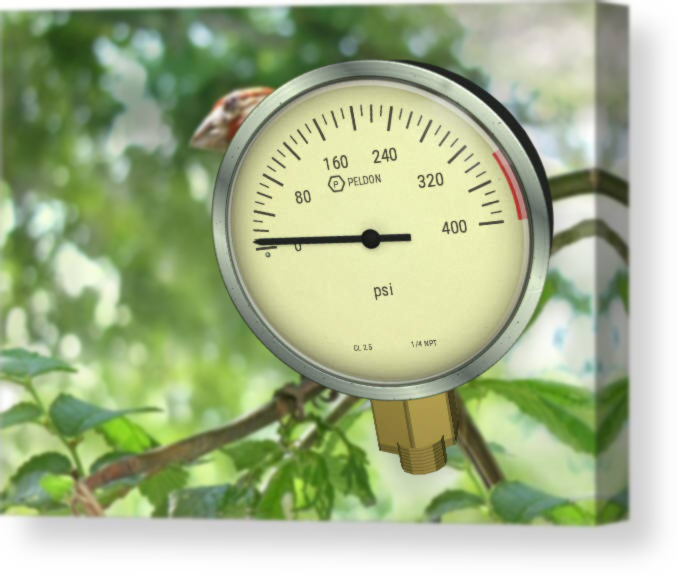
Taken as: 10 psi
